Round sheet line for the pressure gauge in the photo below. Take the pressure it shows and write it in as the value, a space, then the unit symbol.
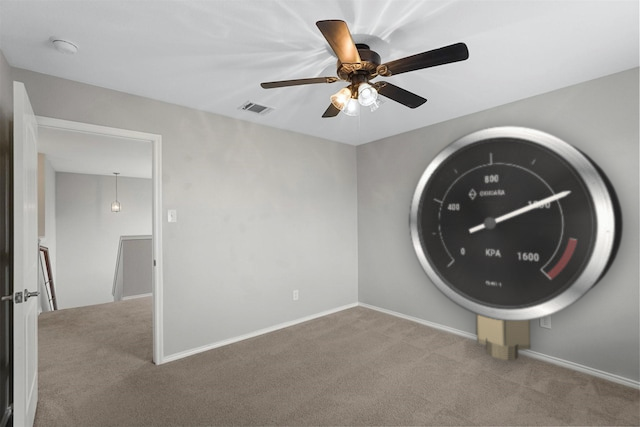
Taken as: 1200 kPa
